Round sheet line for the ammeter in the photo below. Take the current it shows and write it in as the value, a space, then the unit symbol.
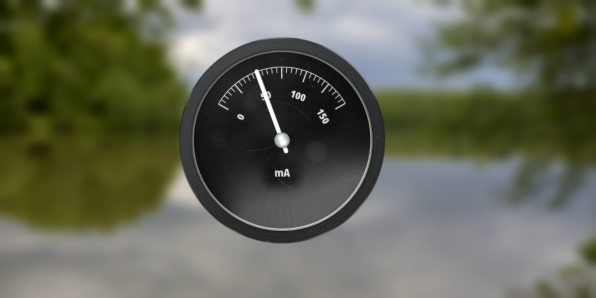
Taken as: 50 mA
